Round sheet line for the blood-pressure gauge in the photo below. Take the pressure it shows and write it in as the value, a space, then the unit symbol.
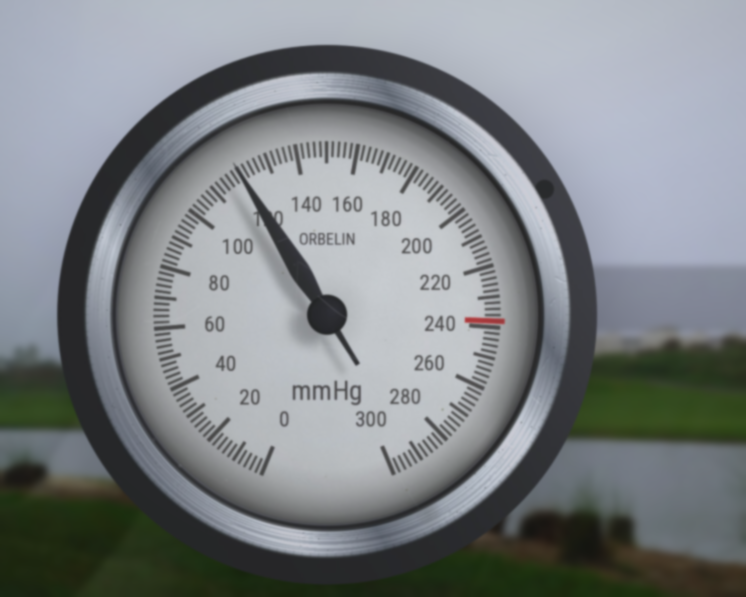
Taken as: 120 mmHg
